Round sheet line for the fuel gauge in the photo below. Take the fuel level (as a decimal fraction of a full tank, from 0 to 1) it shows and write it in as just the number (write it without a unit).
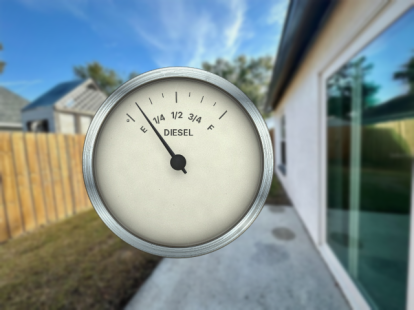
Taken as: 0.125
